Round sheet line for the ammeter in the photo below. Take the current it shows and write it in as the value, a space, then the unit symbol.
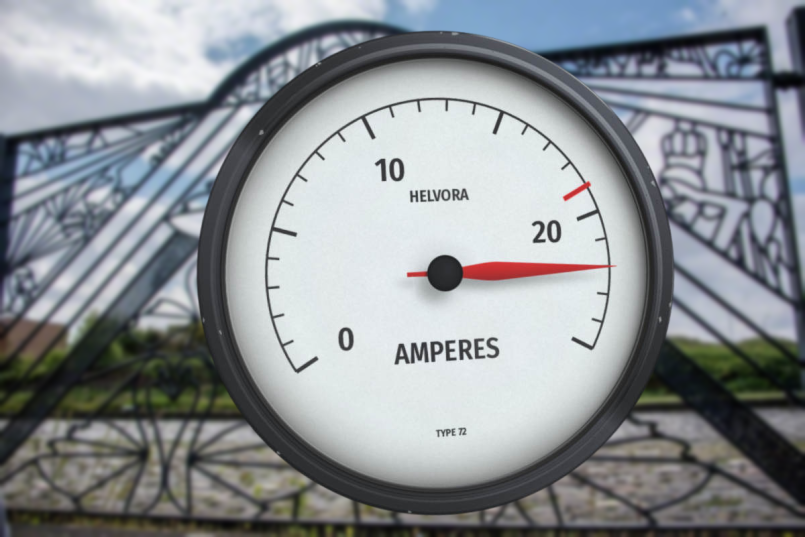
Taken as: 22 A
